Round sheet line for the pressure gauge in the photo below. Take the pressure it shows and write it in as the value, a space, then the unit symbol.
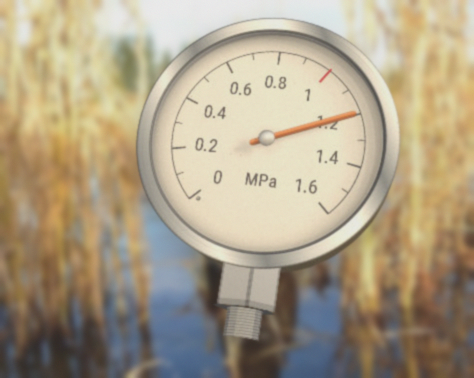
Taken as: 1.2 MPa
